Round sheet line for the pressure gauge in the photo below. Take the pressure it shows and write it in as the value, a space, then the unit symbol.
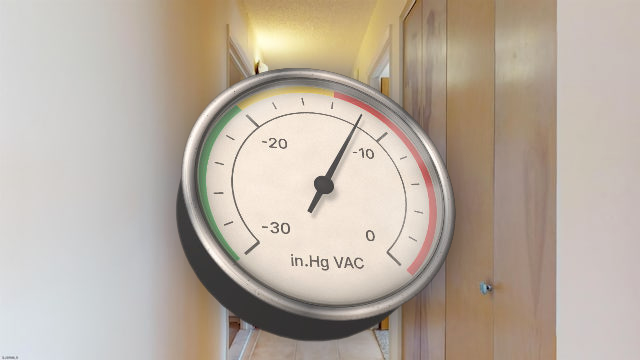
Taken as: -12 inHg
